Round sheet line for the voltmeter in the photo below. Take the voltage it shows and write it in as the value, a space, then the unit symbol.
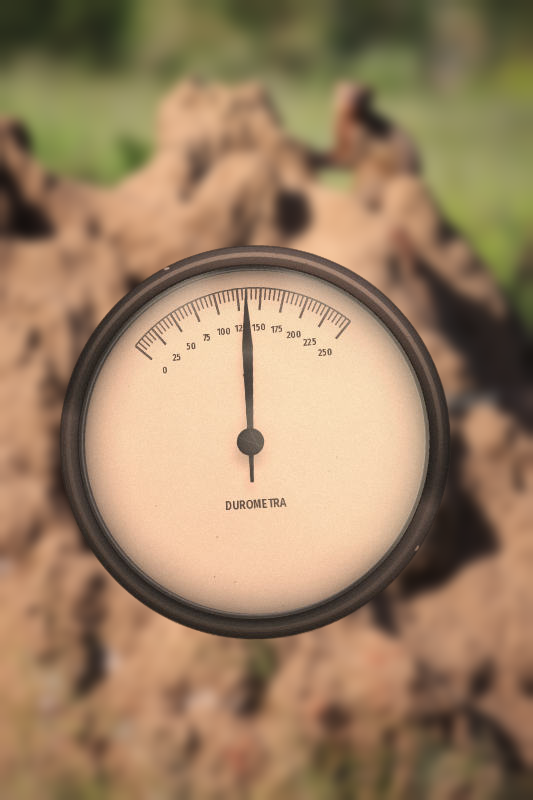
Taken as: 135 V
